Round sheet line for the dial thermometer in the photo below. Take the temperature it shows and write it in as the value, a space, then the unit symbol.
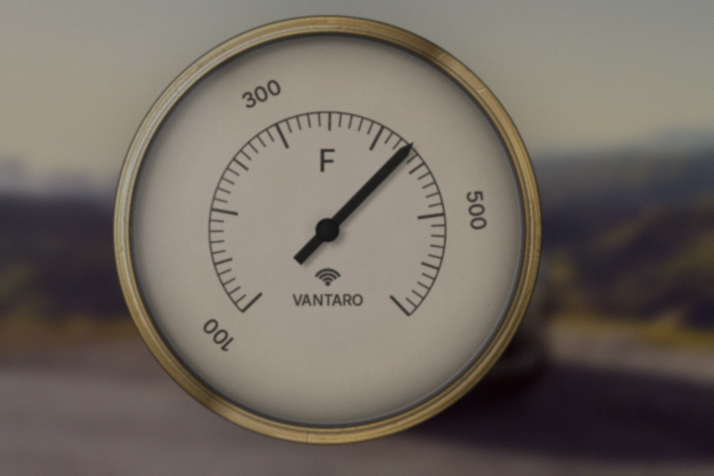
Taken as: 430 °F
